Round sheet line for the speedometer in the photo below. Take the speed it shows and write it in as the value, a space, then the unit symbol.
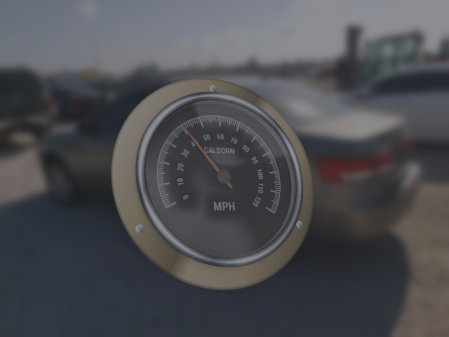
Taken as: 40 mph
